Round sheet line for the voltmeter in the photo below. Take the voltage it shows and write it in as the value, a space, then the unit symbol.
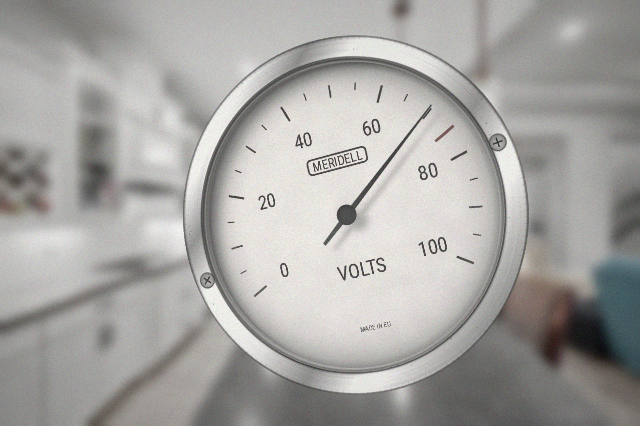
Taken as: 70 V
